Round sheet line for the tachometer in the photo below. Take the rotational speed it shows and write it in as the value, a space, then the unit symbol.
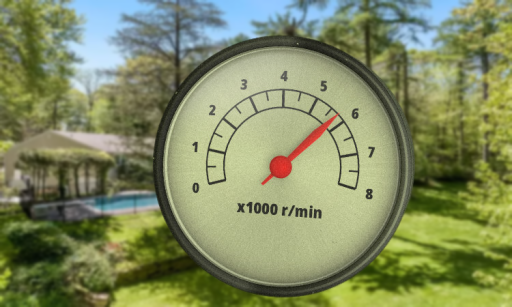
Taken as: 5750 rpm
